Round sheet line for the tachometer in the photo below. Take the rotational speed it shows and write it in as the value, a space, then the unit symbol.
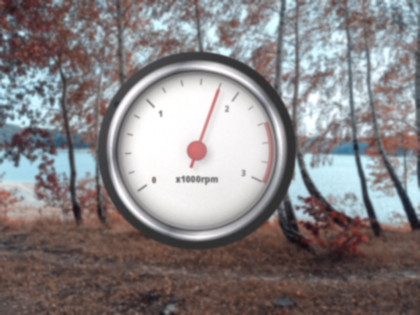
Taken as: 1800 rpm
